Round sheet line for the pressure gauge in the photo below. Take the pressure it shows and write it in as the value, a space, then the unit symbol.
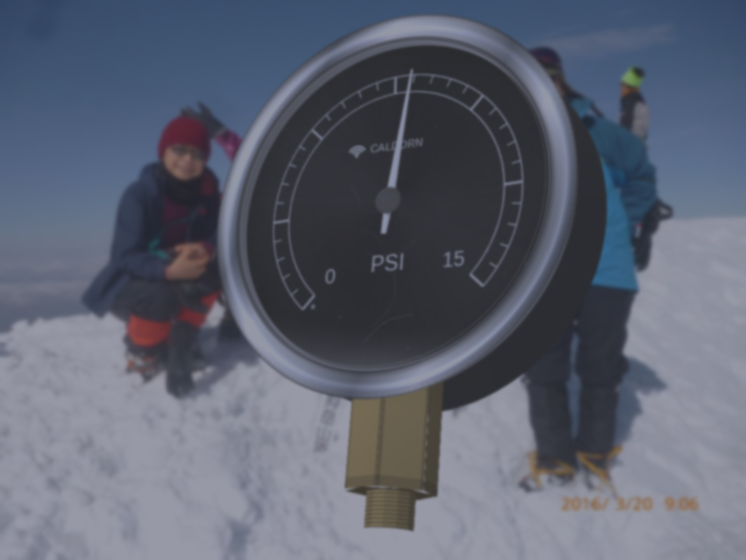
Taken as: 8 psi
